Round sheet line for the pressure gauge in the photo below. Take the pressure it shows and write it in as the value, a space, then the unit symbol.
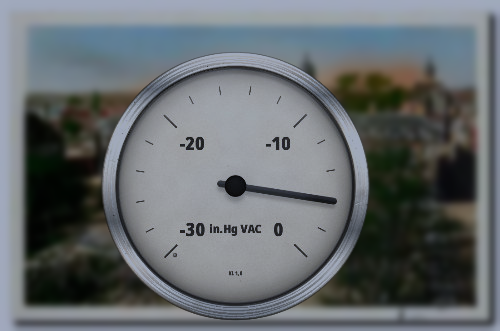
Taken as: -4 inHg
